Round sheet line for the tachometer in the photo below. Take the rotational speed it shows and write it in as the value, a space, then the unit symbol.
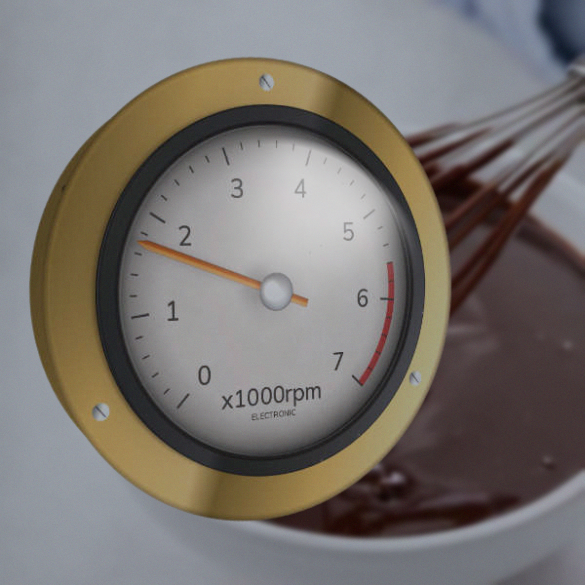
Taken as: 1700 rpm
